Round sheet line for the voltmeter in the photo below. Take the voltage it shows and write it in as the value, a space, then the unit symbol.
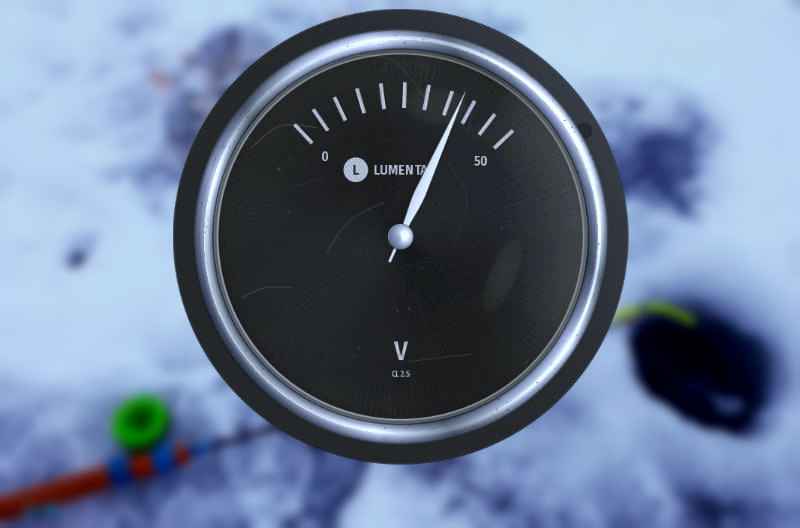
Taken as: 37.5 V
